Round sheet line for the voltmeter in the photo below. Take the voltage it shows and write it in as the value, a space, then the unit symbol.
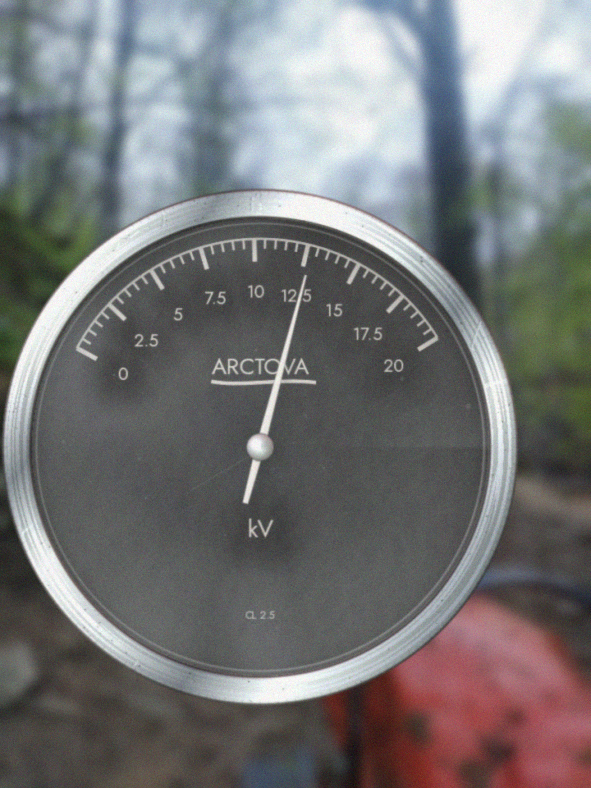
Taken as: 12.75 kV
